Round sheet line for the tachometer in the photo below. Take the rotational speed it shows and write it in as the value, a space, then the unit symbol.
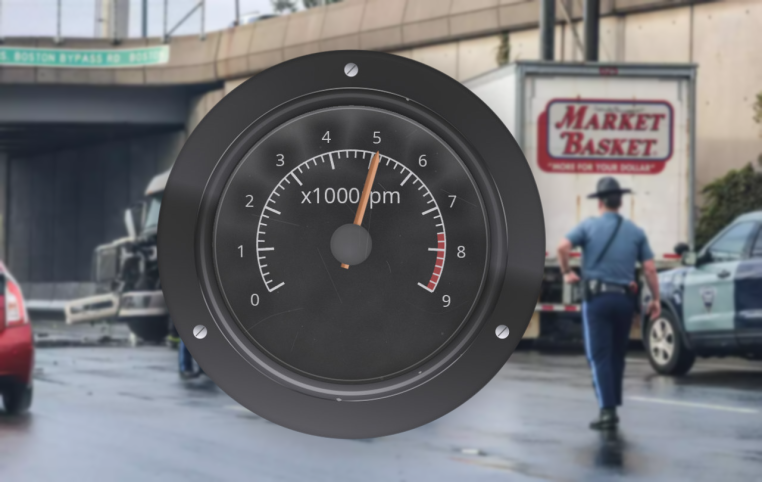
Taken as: 5100 rpm
